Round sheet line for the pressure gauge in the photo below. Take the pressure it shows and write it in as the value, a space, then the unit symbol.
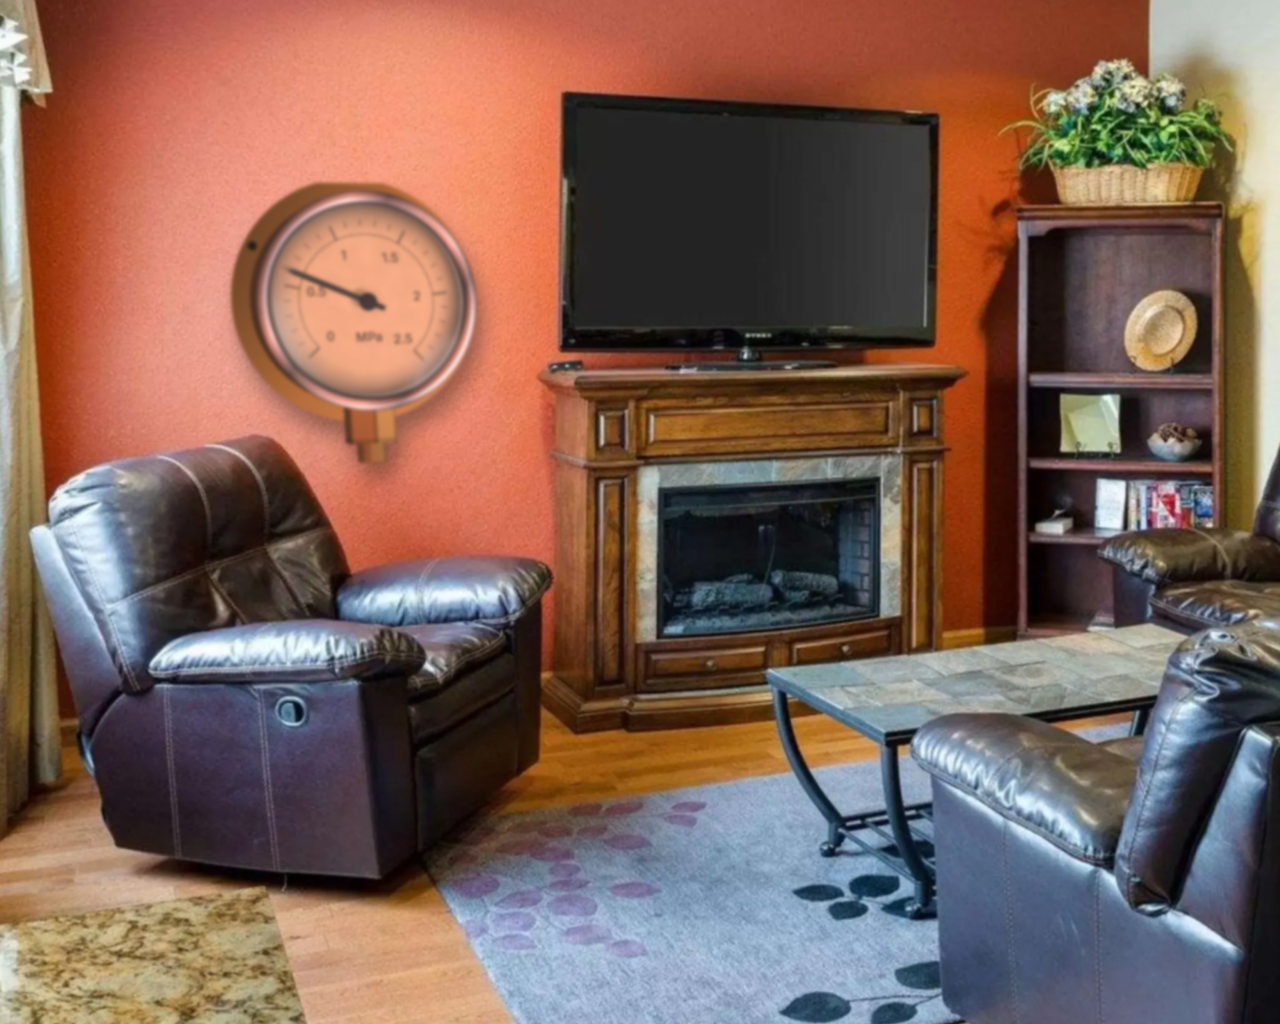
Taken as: 0.6 MPa
